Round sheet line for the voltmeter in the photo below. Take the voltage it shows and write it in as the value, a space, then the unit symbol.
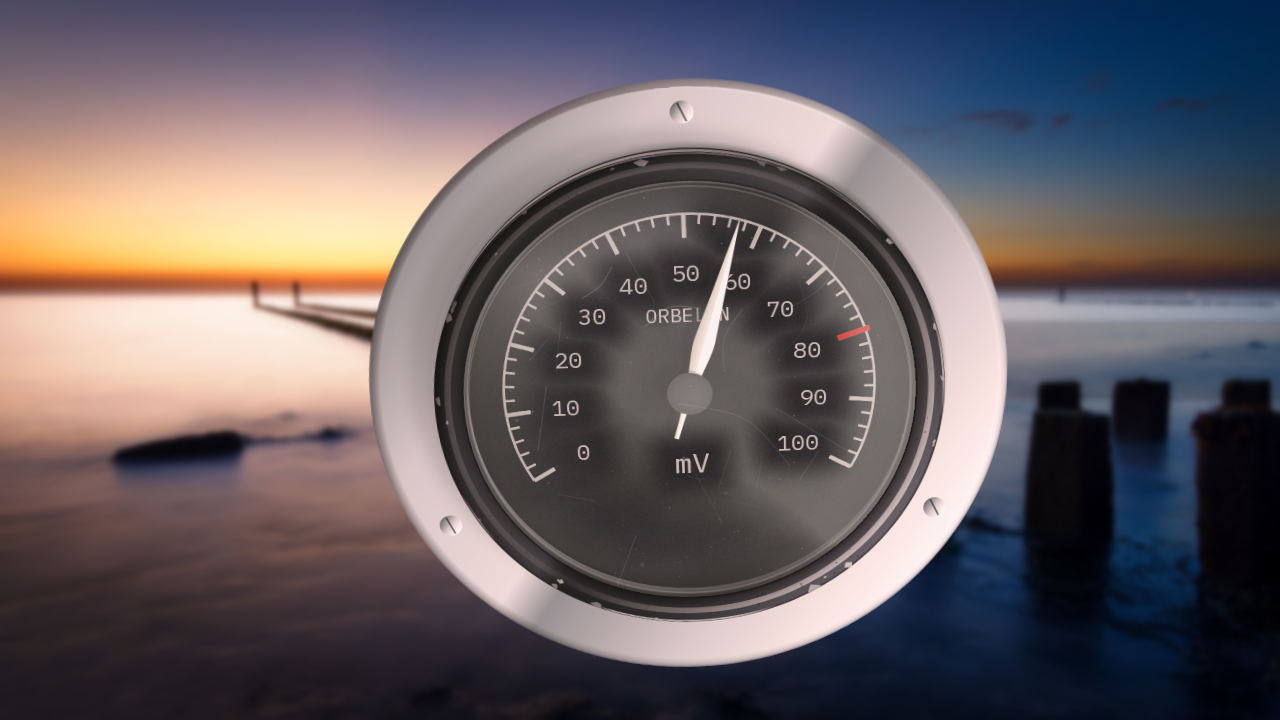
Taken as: 57 mV
